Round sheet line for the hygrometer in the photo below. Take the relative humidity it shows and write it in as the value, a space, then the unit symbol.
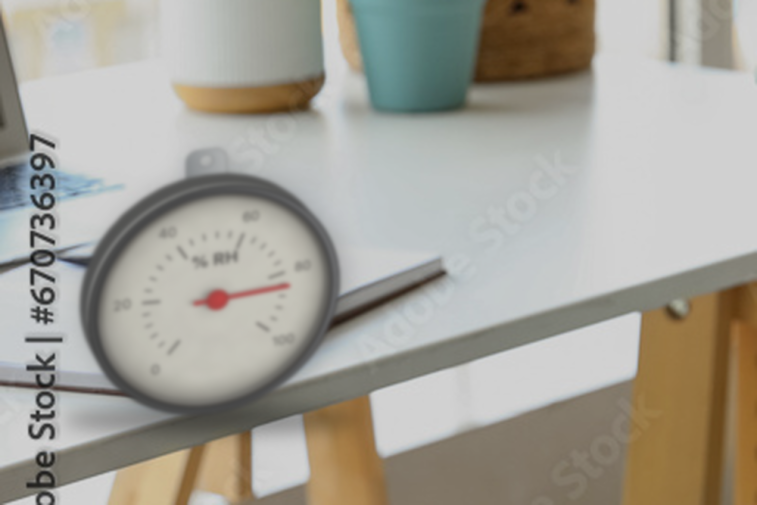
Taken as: 84 %
